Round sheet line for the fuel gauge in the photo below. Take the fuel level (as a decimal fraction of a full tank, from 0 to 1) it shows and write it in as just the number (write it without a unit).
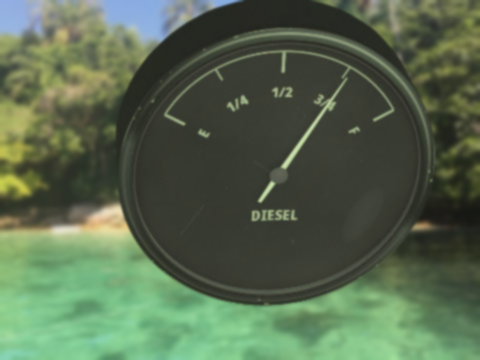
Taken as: 0.75
